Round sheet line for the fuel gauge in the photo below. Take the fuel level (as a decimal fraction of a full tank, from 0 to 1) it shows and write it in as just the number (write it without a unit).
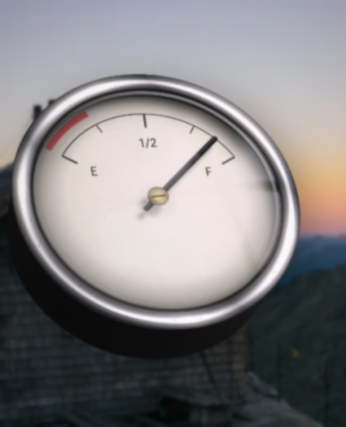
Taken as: 0.875
